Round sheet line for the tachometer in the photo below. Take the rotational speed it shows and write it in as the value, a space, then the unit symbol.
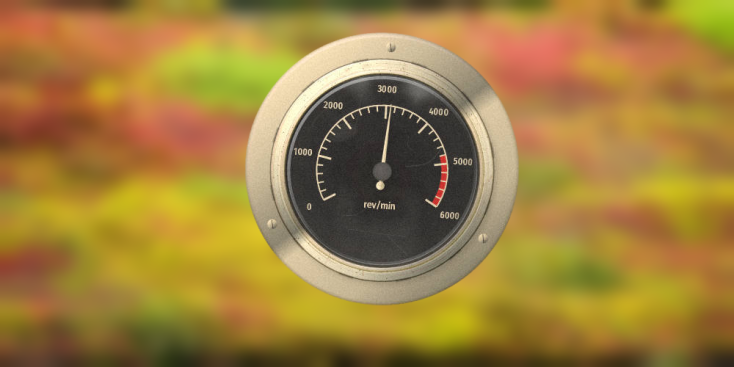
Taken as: 3100 rpm
